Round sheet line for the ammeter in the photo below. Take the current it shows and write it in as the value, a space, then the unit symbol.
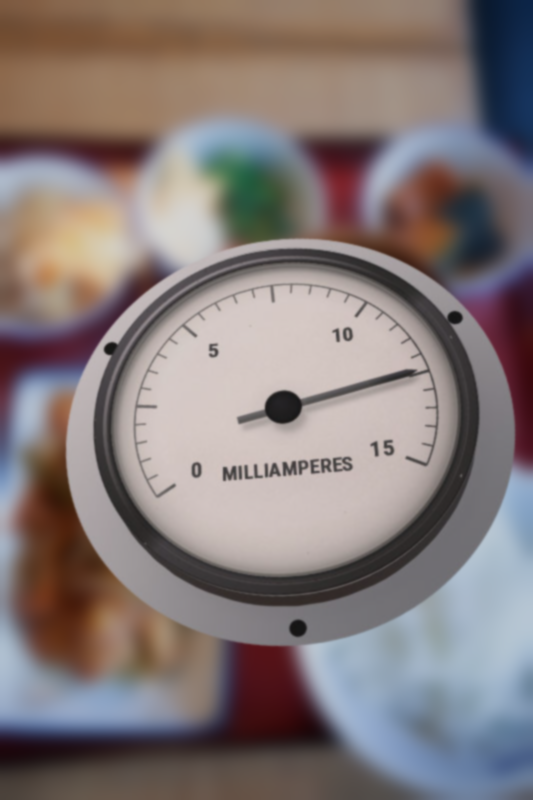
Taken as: 12.5 mA
